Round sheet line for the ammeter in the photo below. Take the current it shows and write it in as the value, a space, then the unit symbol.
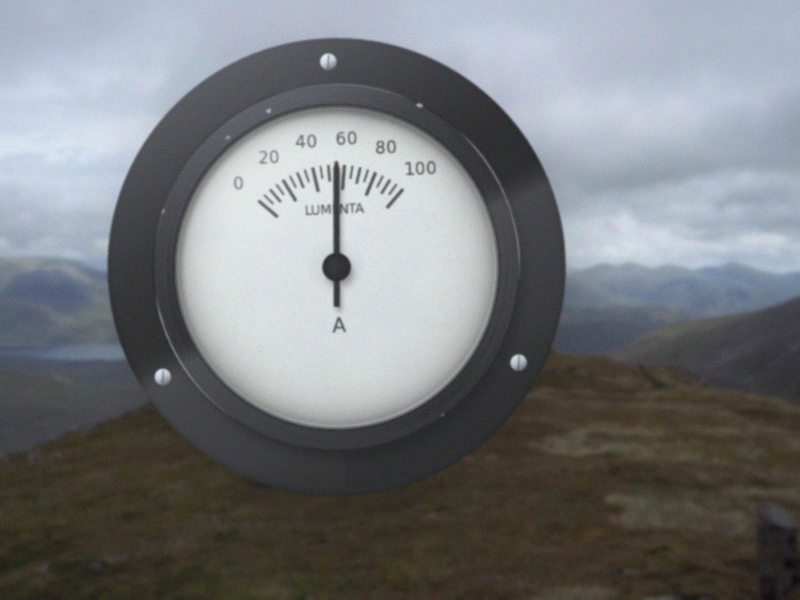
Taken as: 55 A
